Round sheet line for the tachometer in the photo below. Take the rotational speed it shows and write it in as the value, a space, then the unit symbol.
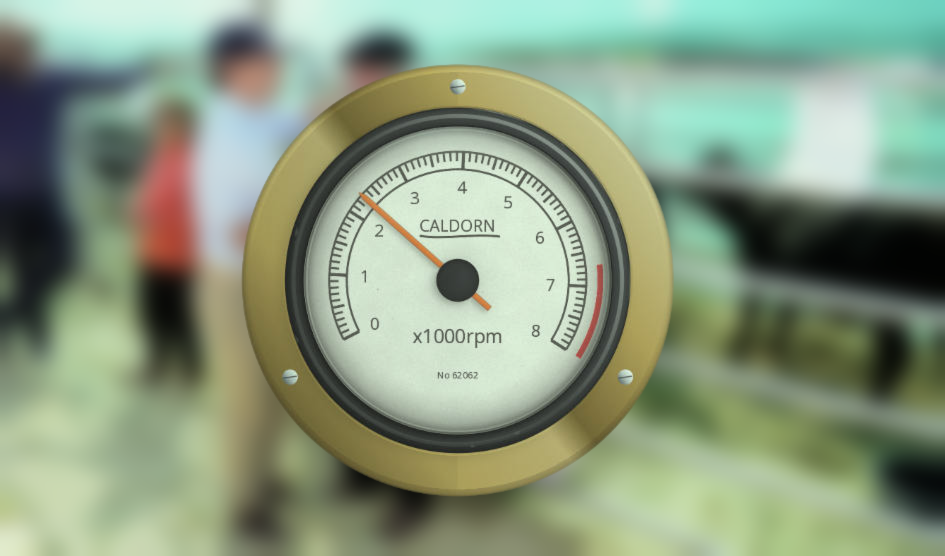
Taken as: 2300 rpm
